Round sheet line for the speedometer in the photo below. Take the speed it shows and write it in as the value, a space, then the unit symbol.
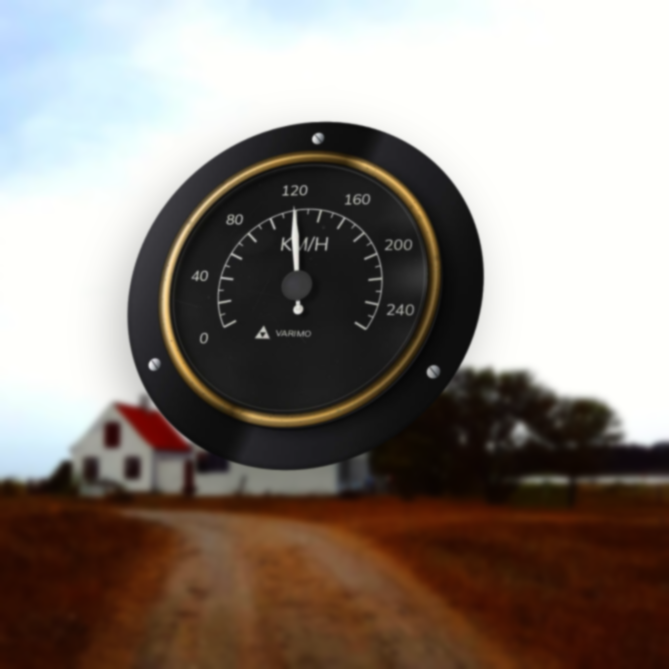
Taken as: 120 km/h
